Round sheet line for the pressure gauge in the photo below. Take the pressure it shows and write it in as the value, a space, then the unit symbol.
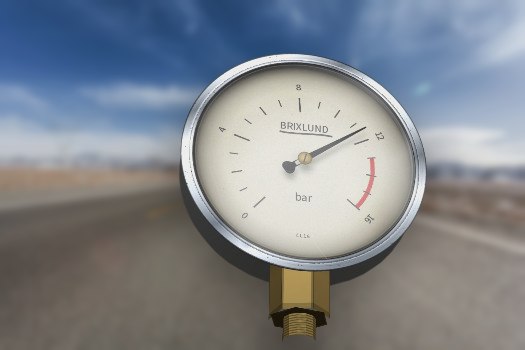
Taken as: 11.5 bar
